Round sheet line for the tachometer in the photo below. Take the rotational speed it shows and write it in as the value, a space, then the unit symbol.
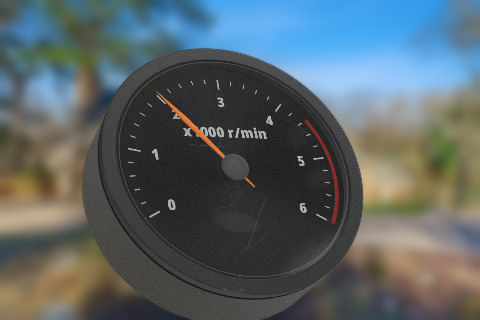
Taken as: 2000 rpm
